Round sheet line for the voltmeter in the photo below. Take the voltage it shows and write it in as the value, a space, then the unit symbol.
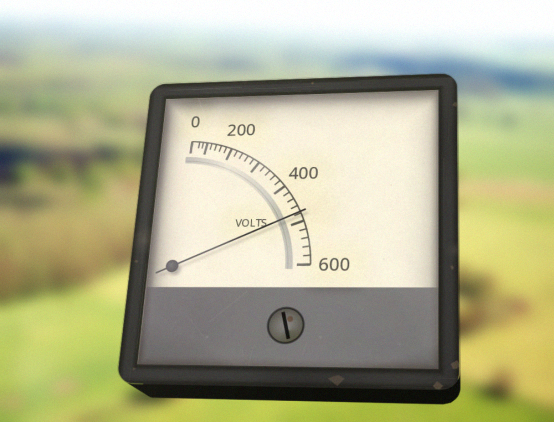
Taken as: 480 V
